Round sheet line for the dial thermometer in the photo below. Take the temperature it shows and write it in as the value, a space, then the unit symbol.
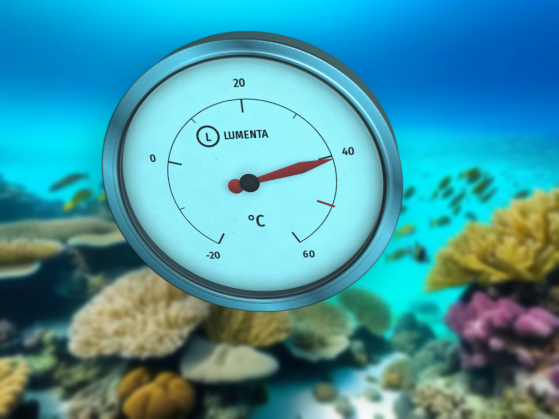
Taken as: 40 °C
